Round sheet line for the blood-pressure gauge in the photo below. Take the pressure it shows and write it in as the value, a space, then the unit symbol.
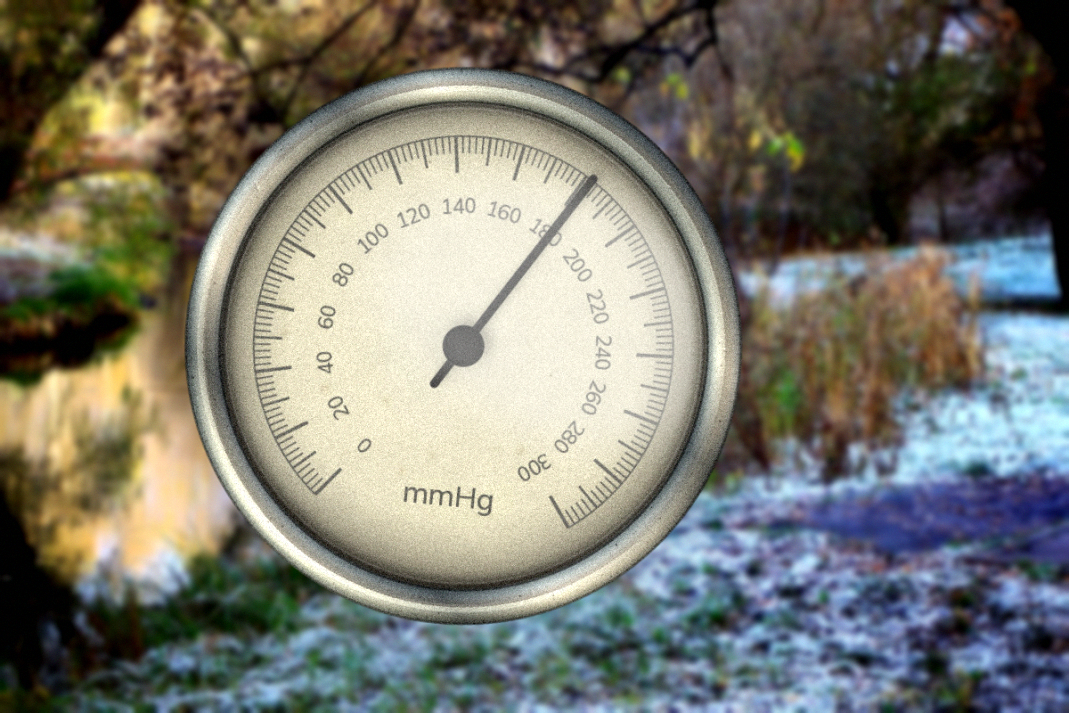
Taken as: 182 mmHg
